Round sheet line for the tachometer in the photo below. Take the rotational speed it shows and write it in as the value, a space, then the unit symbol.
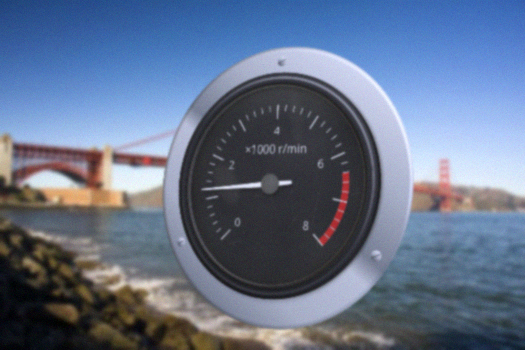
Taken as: 1200 rpm
